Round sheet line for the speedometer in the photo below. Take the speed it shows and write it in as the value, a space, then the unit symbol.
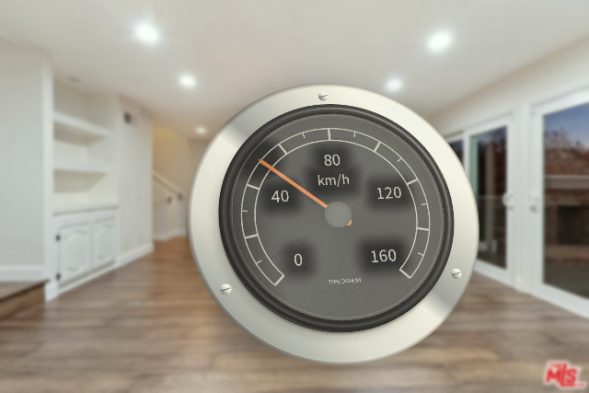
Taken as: 50 km/h
